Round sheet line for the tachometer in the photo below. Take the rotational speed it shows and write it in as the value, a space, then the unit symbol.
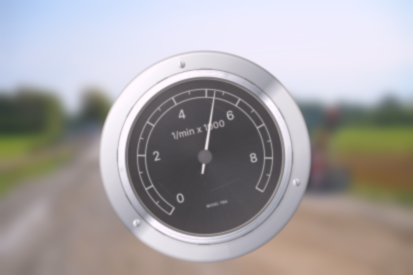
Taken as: 5250 rpm
